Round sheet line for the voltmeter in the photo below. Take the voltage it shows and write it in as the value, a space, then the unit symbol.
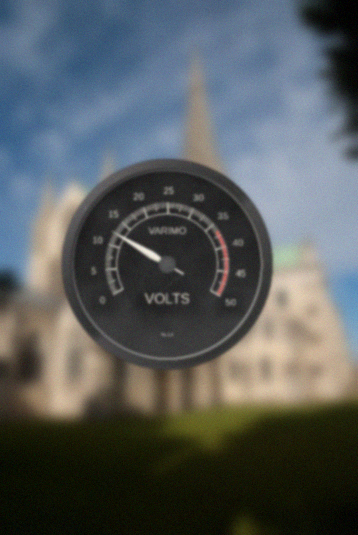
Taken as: 12.5 V
